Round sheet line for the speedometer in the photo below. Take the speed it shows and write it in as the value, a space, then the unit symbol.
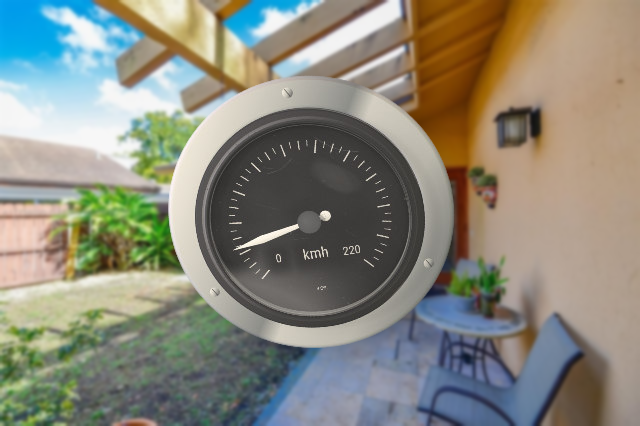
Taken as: 25 km/h
